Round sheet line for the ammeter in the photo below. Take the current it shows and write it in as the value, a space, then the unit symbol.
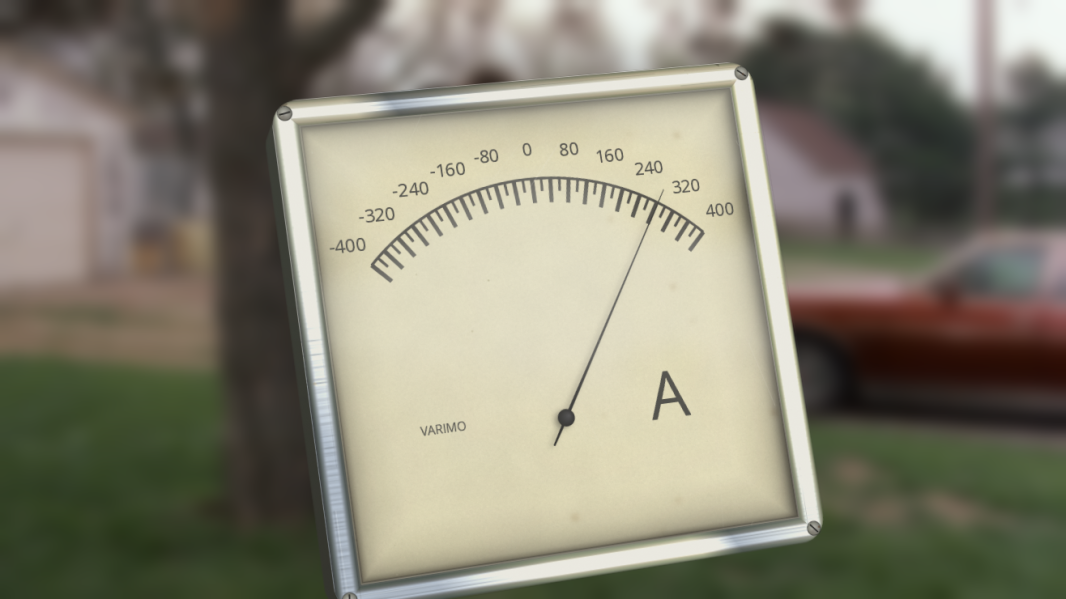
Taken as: 280 A
